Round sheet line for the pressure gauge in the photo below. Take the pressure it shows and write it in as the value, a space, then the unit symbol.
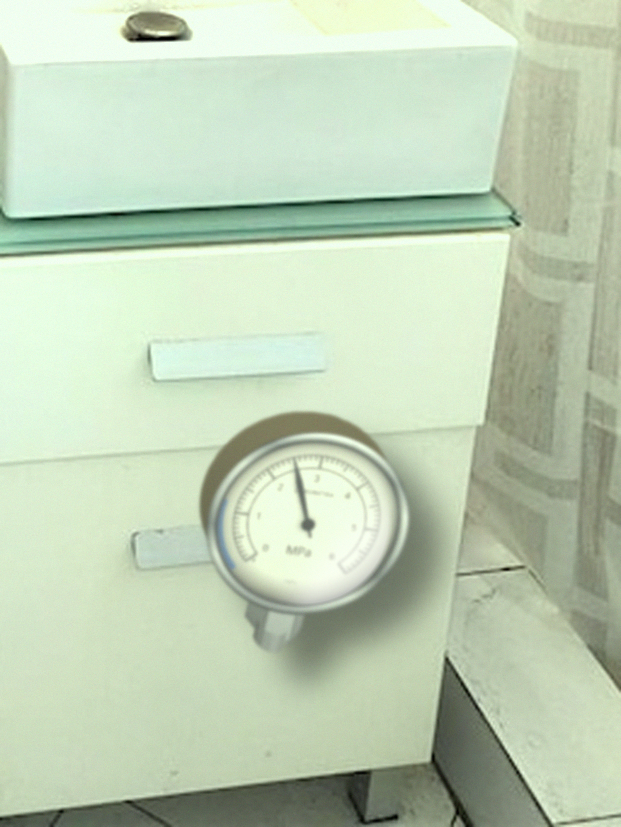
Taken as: 2.5 MPa
